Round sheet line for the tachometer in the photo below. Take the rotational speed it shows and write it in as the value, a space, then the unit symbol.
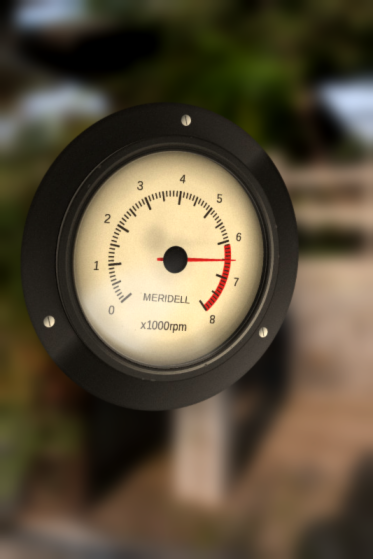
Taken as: 6500 rpm
